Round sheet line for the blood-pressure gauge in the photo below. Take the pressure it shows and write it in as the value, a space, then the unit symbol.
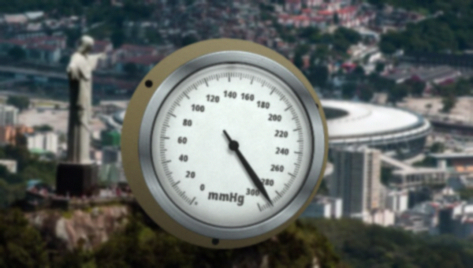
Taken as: 290 mmHg
